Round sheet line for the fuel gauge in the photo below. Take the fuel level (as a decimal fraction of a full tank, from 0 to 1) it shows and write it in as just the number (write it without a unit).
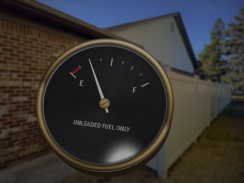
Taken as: 0.25
